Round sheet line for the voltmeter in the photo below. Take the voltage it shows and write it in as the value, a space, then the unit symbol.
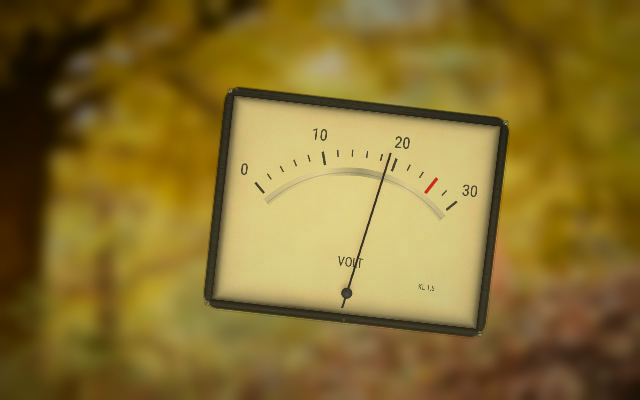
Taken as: 19 V
